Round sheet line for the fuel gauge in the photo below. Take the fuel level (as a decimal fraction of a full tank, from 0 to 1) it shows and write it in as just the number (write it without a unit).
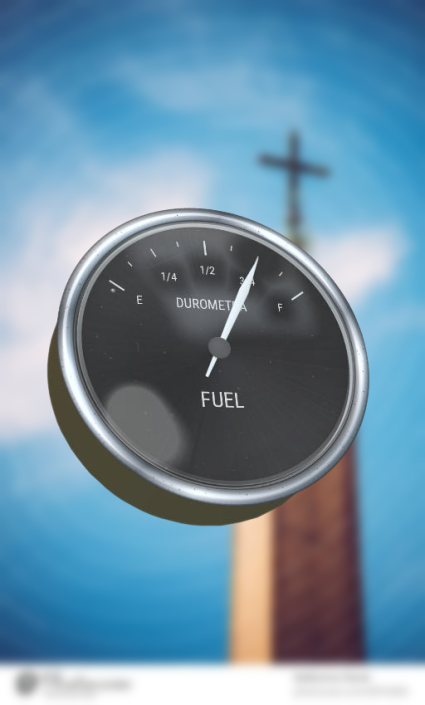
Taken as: 0.75
